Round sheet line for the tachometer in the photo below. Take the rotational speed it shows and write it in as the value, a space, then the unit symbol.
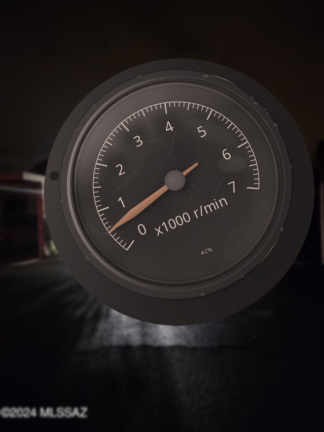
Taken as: 500 rpm
